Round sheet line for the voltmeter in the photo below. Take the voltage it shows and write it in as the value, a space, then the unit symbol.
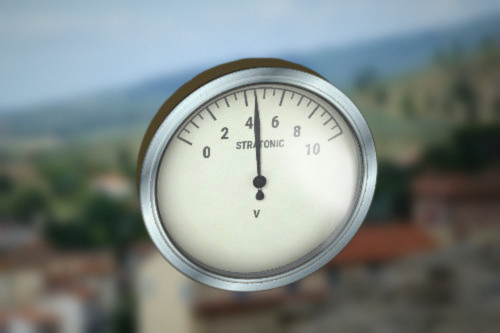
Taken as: 4.5 V
